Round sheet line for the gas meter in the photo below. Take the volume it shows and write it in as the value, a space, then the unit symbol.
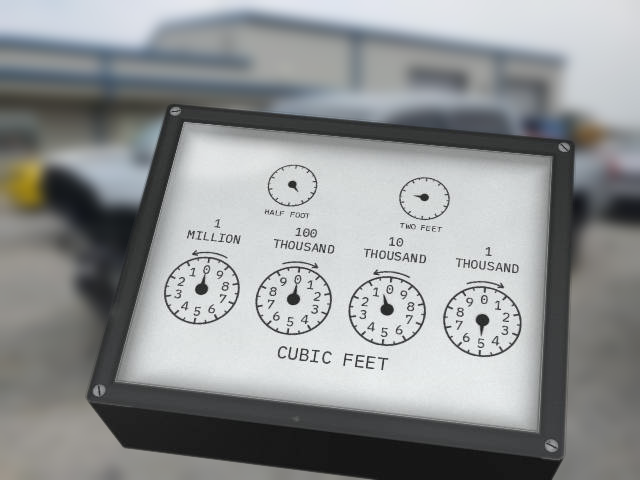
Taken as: 500 ft³
